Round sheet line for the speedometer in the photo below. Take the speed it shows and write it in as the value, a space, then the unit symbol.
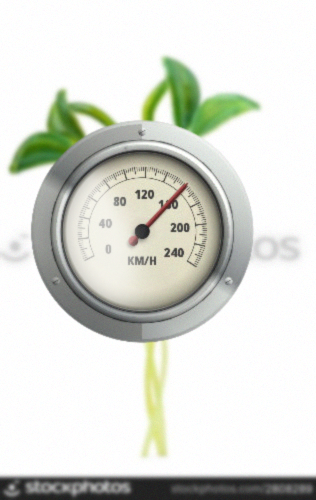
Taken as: 160 km/h
